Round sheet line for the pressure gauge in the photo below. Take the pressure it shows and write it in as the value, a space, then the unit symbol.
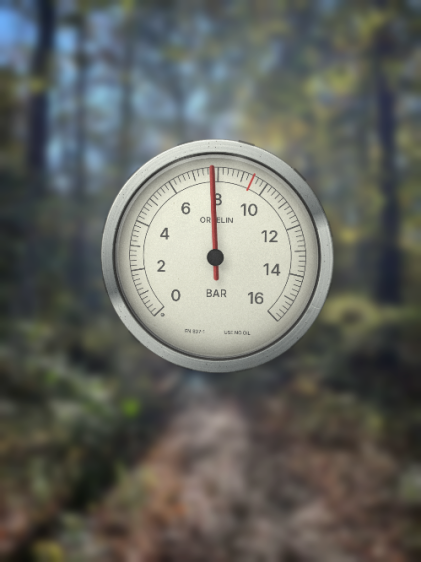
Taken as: 7.8 bar
